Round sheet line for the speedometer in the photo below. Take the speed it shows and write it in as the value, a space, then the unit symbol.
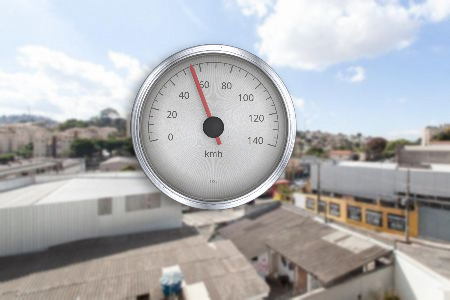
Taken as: 55 km/h
